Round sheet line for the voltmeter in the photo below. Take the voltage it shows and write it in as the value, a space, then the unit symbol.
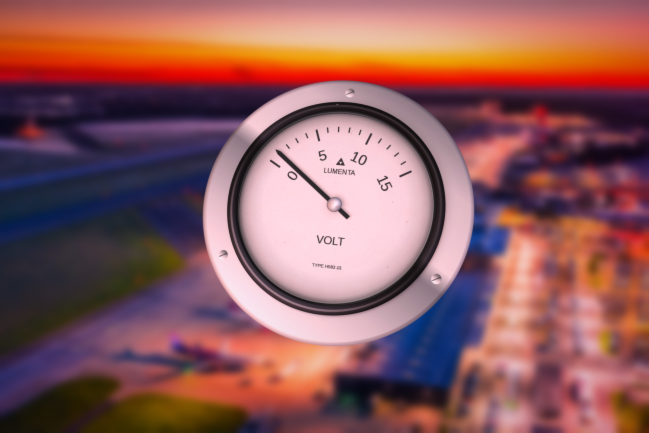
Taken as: 1 V
